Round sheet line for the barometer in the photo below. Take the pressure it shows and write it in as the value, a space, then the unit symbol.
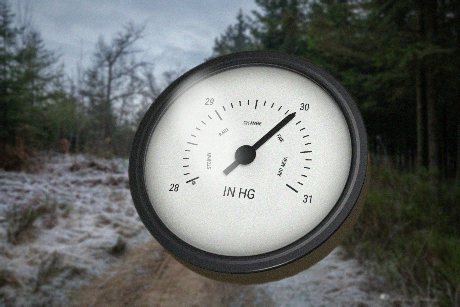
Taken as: 30 inHg
